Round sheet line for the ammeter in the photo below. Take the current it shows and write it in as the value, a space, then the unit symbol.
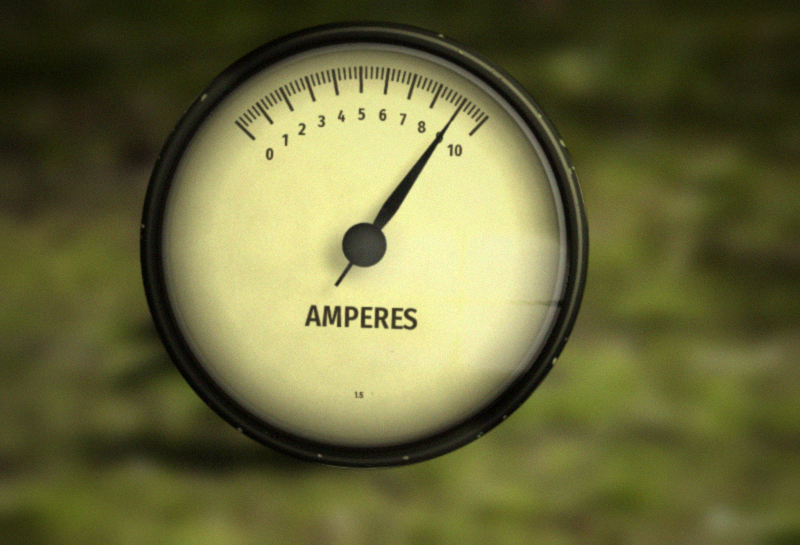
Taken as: 9 A
